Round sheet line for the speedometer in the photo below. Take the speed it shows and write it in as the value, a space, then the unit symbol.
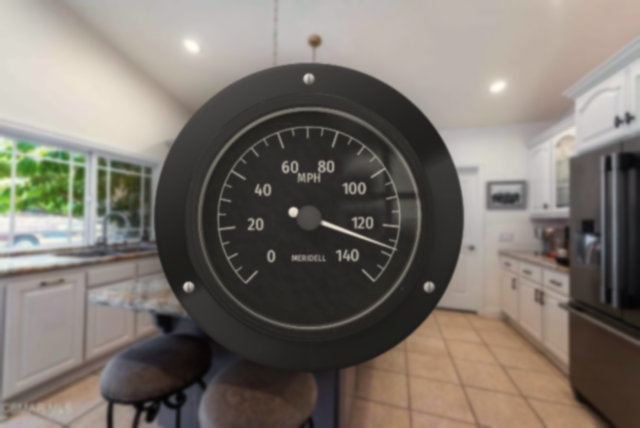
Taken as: 127.5 mph
